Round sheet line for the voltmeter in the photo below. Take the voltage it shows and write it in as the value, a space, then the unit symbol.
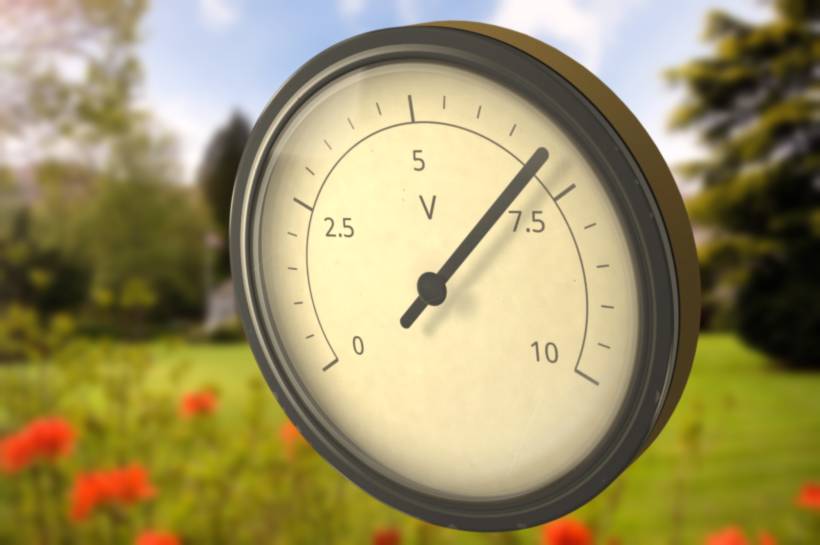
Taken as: 7 V
